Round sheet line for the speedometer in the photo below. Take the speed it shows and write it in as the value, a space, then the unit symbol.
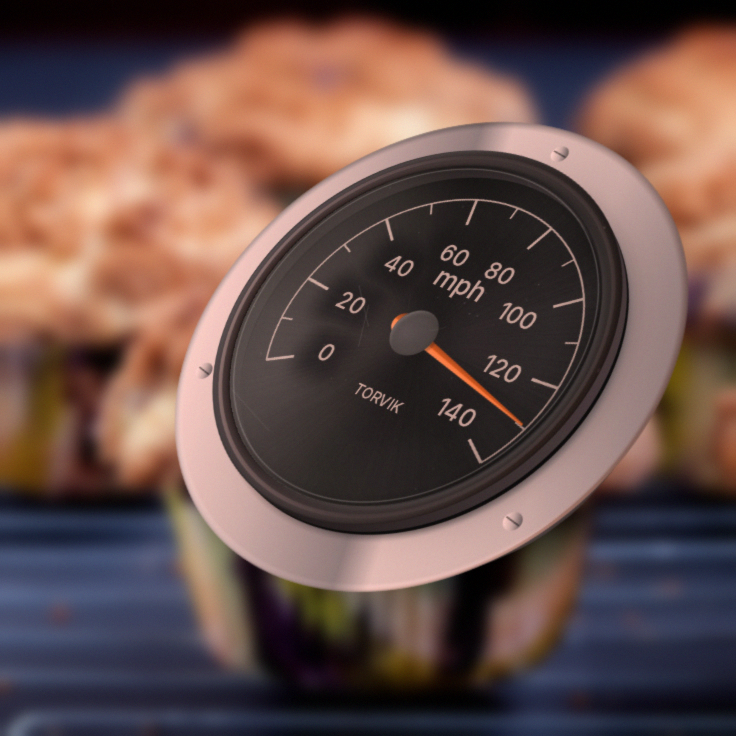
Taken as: 130 mph
